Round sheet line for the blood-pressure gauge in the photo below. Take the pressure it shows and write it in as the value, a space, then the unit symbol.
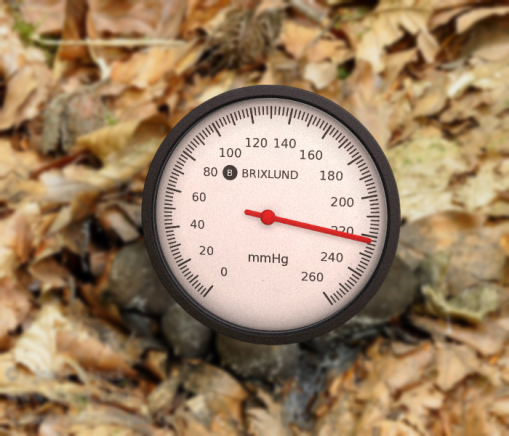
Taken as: 222 mmHg
